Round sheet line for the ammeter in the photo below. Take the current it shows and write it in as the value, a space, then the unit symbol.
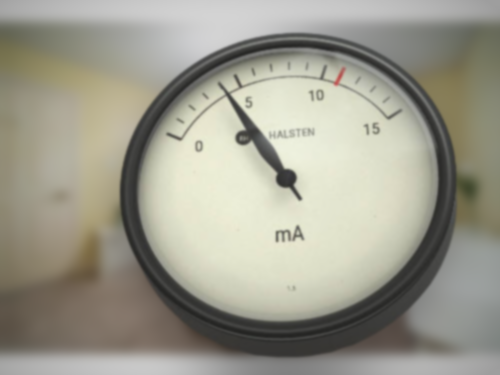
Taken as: 4 mA
